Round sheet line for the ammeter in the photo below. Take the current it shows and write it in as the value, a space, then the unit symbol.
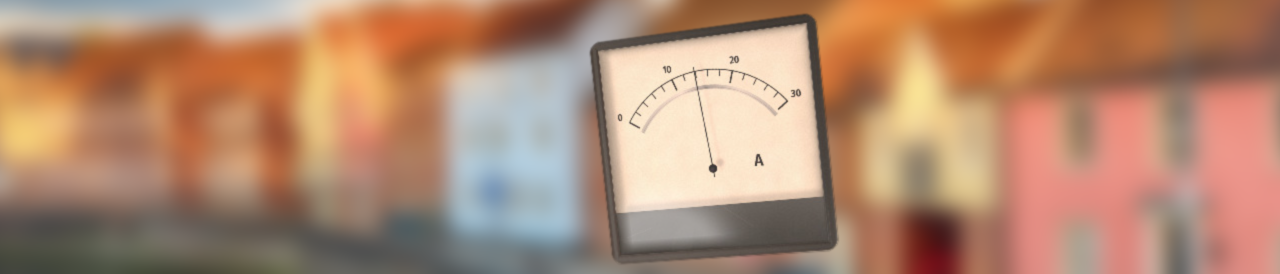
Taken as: 14 A
